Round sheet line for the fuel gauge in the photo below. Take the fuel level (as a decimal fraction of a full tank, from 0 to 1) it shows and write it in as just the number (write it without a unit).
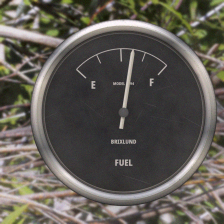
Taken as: 0.625
